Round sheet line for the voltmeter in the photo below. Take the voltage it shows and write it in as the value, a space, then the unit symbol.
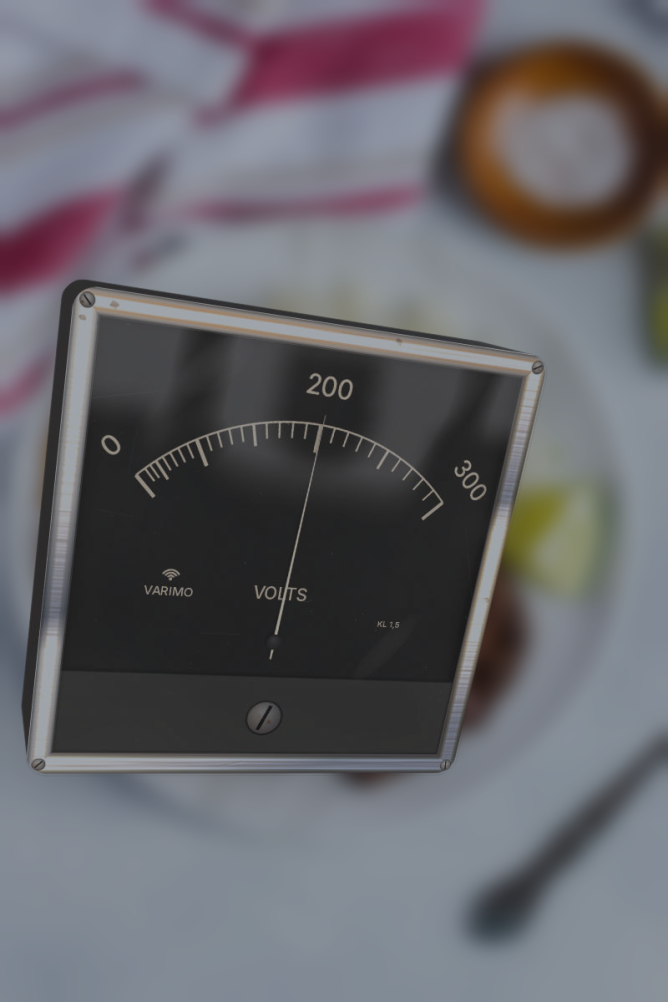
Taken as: 200 V
